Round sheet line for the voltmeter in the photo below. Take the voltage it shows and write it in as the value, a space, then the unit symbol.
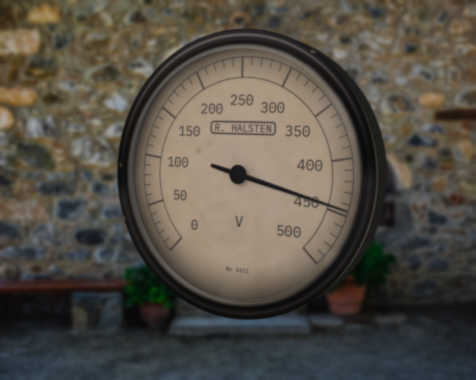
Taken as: 445 V
